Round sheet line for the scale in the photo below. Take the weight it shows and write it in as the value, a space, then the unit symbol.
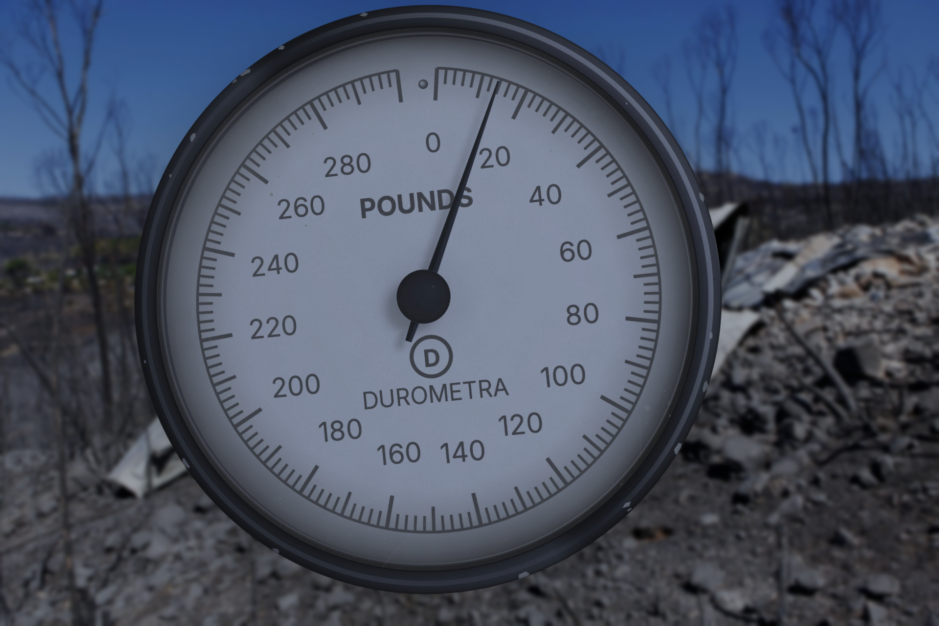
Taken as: 14 lb
